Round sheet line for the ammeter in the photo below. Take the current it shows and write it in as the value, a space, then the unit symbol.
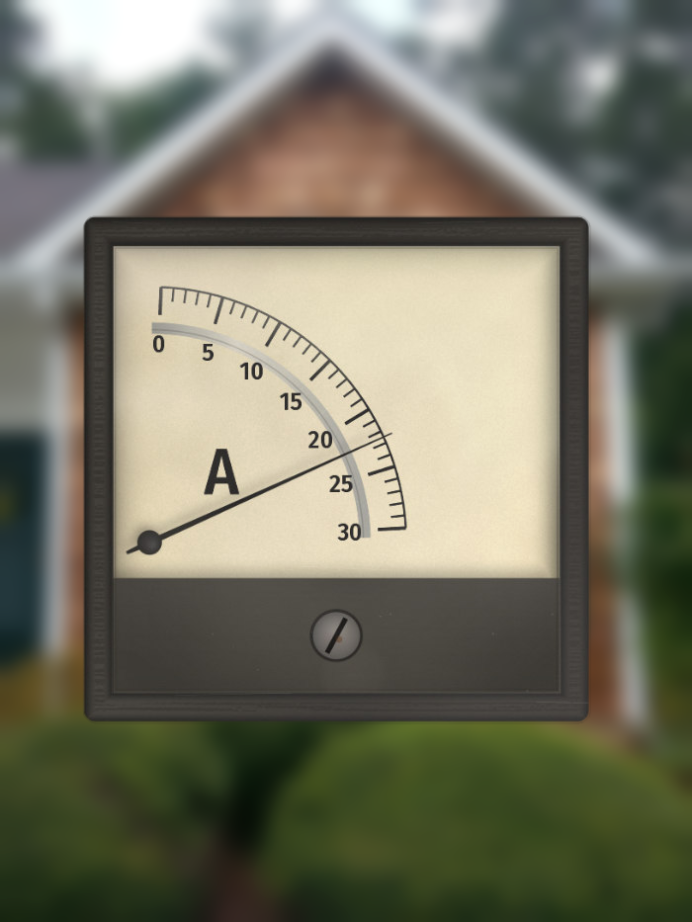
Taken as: 22.5 A
